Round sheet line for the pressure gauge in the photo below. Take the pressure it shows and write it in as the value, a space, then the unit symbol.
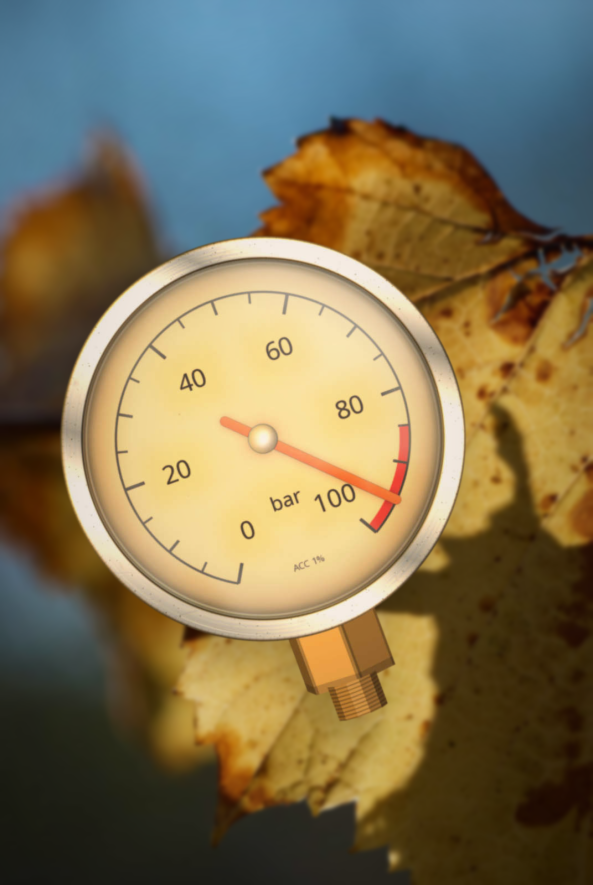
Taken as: 95 bar
